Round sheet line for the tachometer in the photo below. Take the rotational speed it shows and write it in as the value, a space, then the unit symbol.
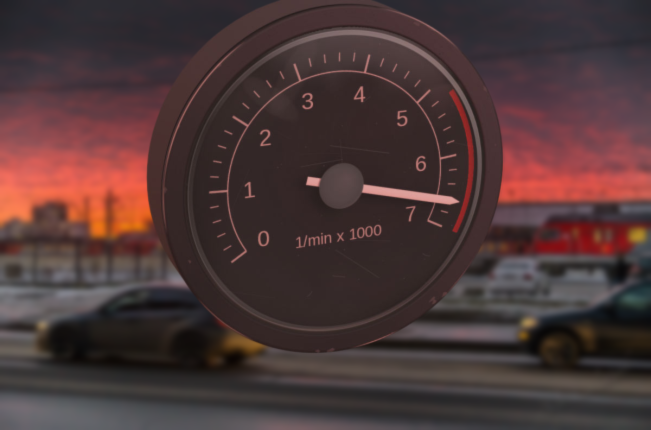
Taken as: 6600 rpm
